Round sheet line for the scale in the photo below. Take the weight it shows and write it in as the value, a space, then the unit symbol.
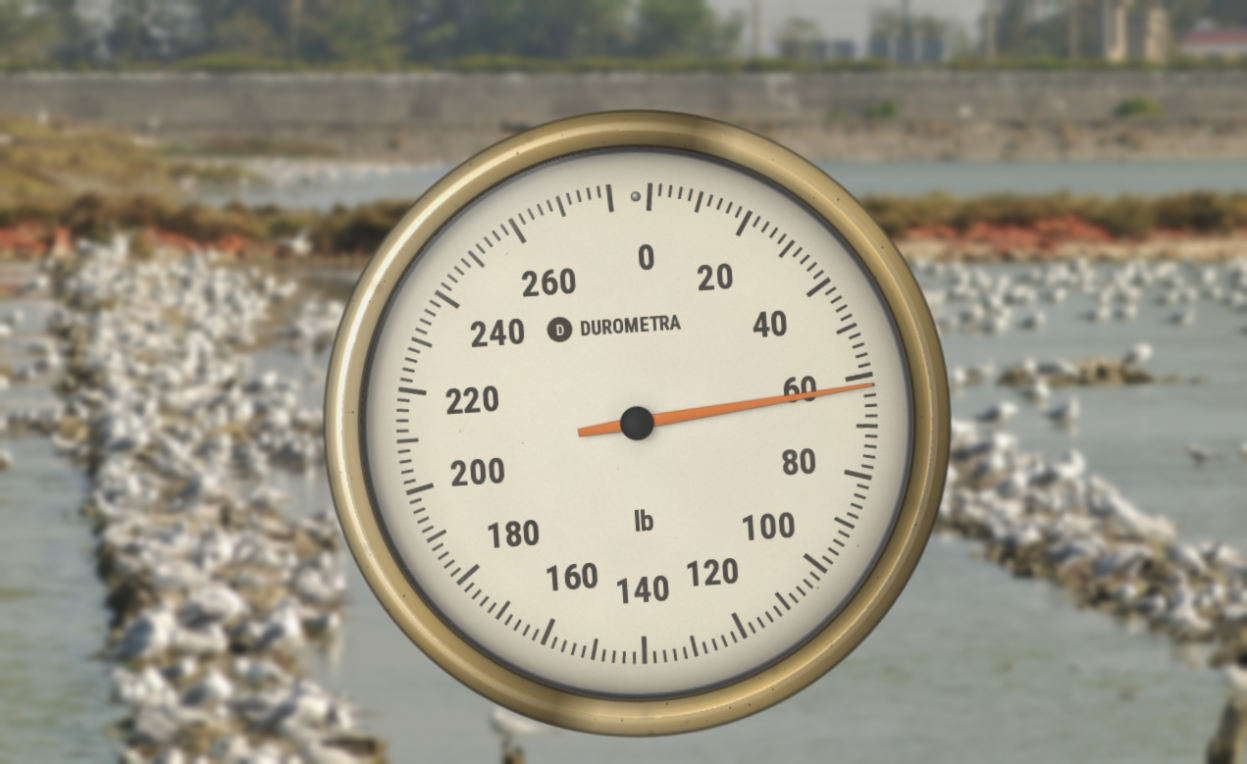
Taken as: 62 lb
